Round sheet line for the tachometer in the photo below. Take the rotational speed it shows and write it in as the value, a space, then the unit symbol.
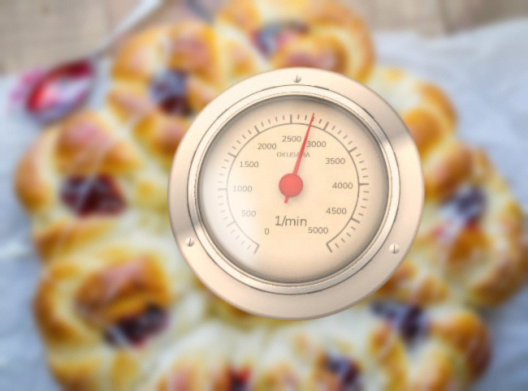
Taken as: 2800 rpm
